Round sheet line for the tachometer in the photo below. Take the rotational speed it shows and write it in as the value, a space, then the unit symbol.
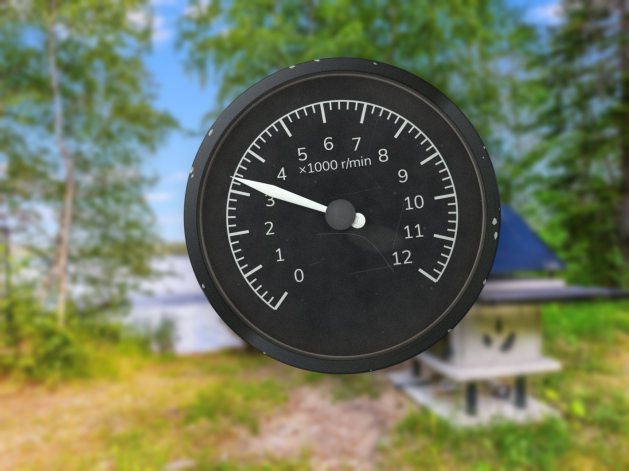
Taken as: 3300 rpm
